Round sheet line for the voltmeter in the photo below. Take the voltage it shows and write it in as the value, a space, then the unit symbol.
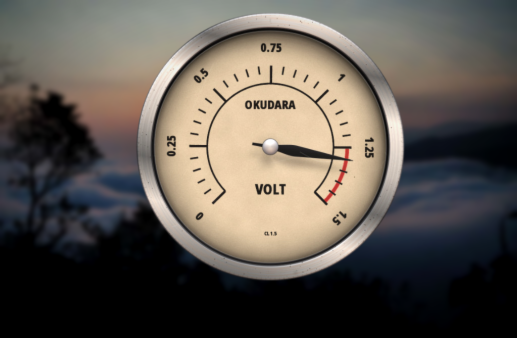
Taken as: 1.3 V
